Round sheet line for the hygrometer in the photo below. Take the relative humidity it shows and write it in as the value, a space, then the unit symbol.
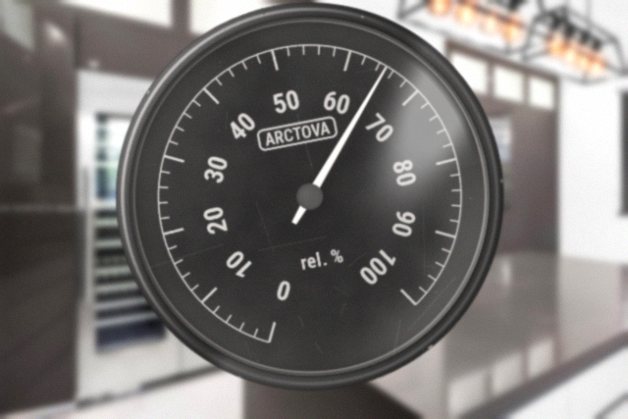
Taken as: 65 %
